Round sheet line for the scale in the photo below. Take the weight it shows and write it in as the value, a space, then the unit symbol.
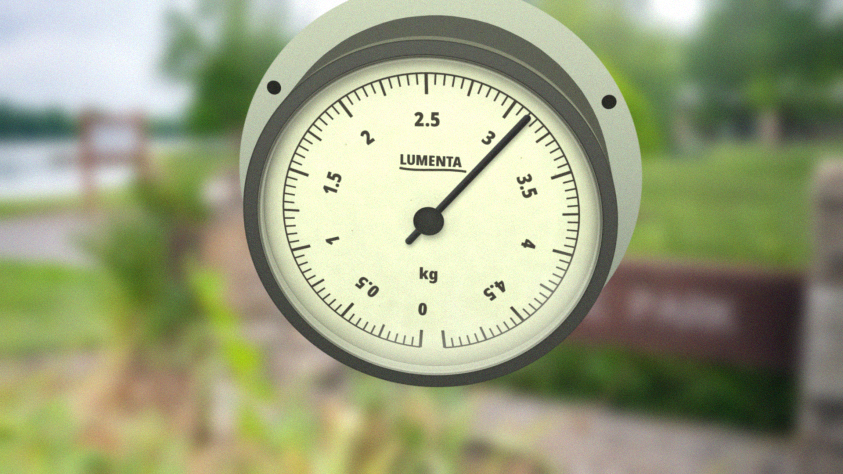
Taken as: 3.1 kg
